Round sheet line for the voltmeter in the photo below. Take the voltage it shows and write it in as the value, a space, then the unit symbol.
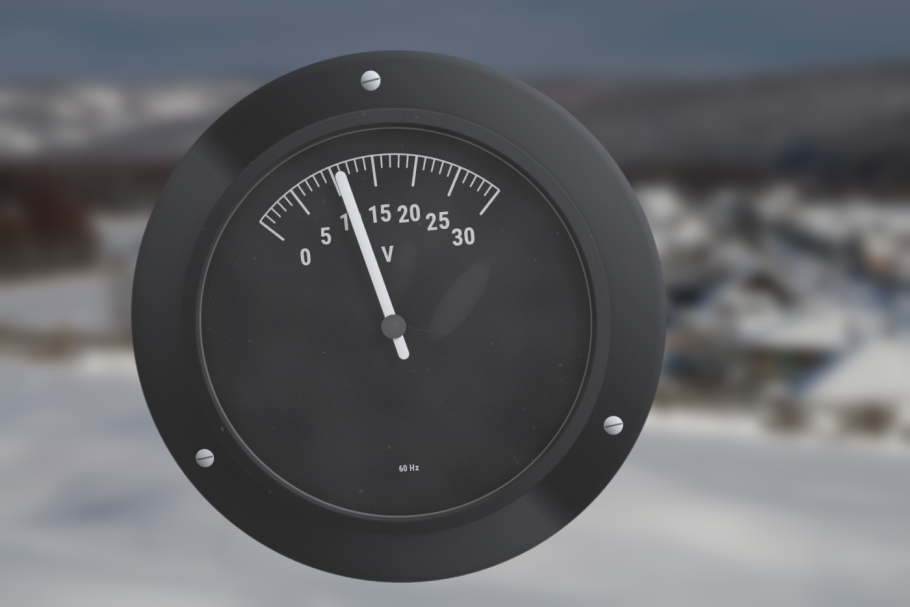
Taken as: 11 V
